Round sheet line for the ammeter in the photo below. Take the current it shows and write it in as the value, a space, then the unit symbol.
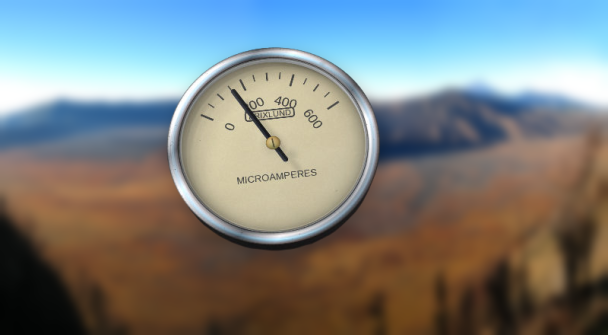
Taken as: 150 µA
